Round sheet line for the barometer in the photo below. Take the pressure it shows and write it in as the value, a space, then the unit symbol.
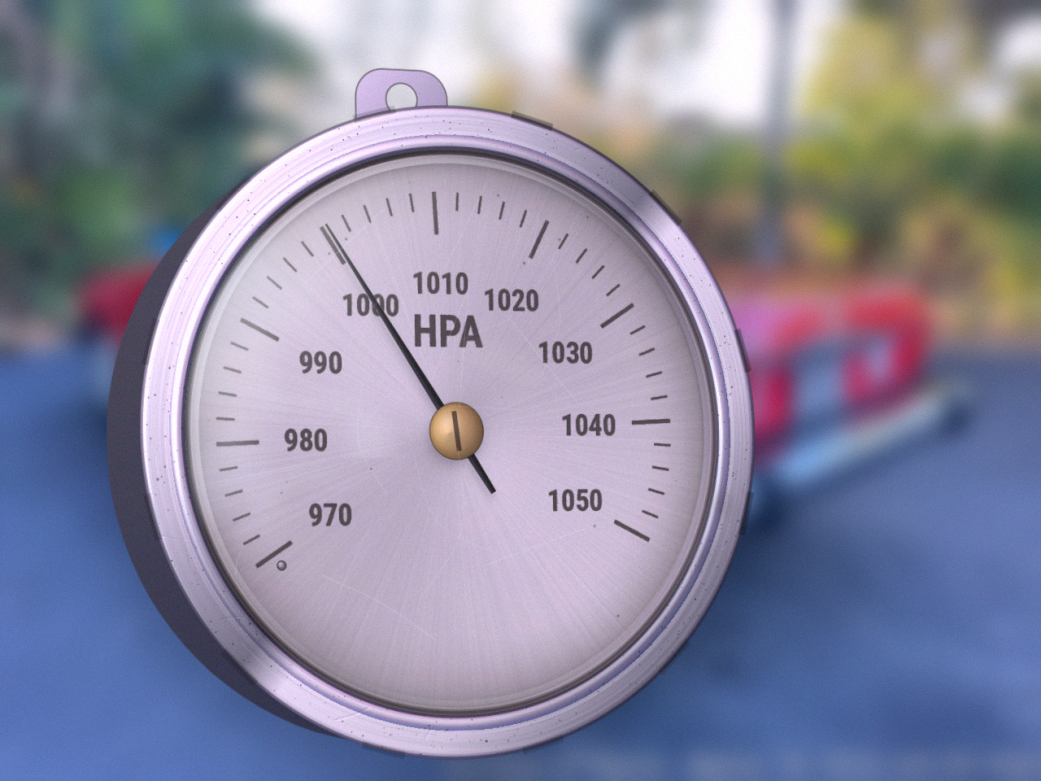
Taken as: 1000 hPa
